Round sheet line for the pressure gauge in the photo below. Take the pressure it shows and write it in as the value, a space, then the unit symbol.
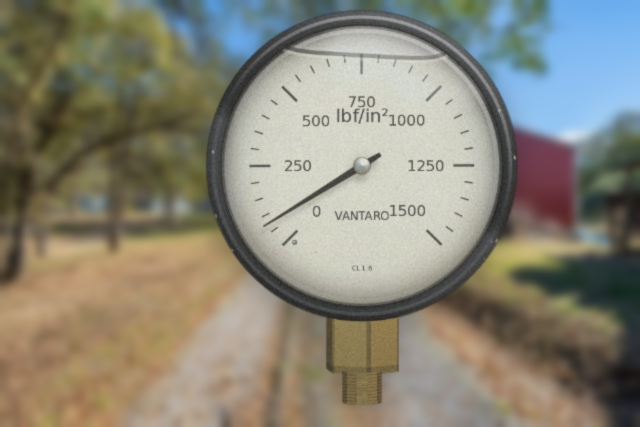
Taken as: 75 psi
